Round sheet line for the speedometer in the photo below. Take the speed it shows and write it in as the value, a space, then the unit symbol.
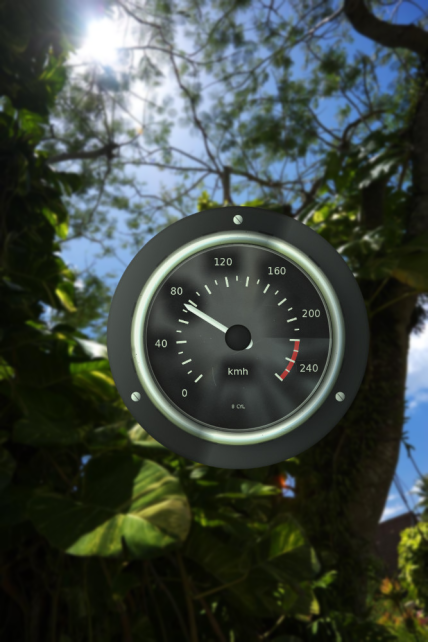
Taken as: 75 km/h
